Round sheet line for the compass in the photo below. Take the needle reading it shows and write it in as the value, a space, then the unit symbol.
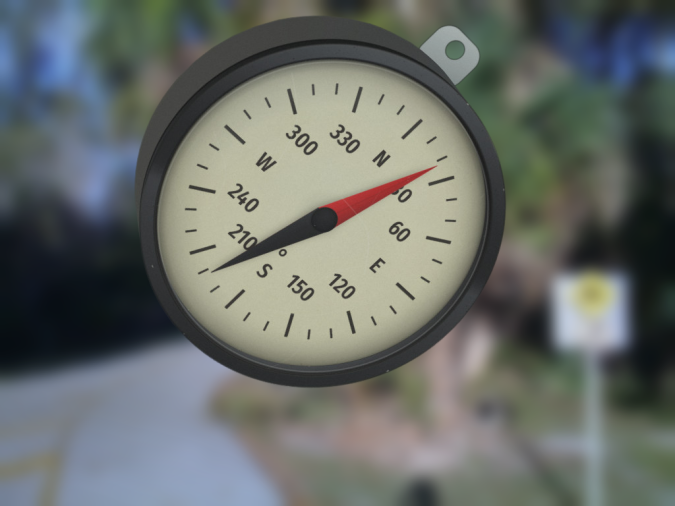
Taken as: 20 °
